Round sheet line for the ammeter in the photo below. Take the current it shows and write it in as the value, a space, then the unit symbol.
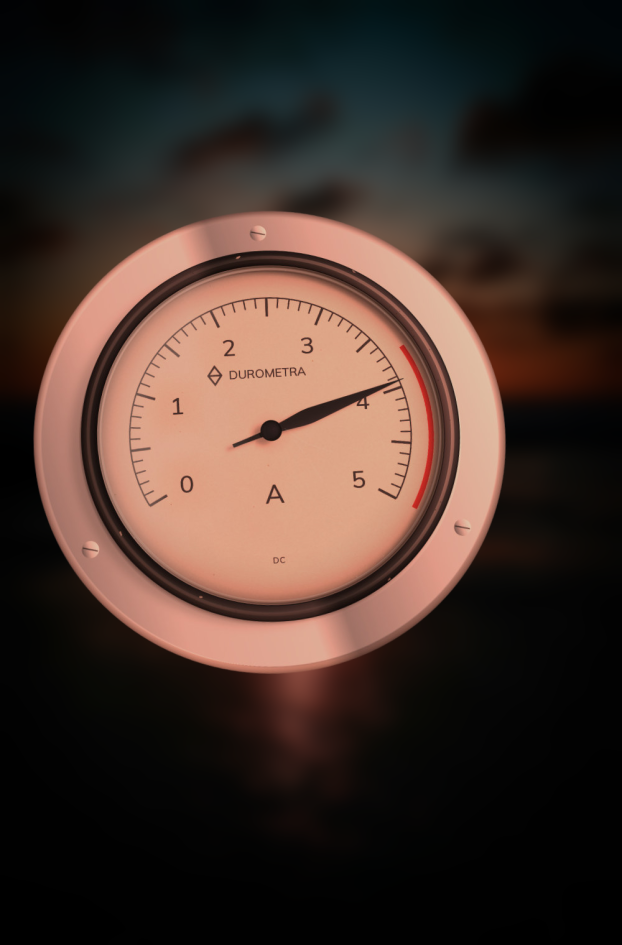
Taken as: 3.95 A
